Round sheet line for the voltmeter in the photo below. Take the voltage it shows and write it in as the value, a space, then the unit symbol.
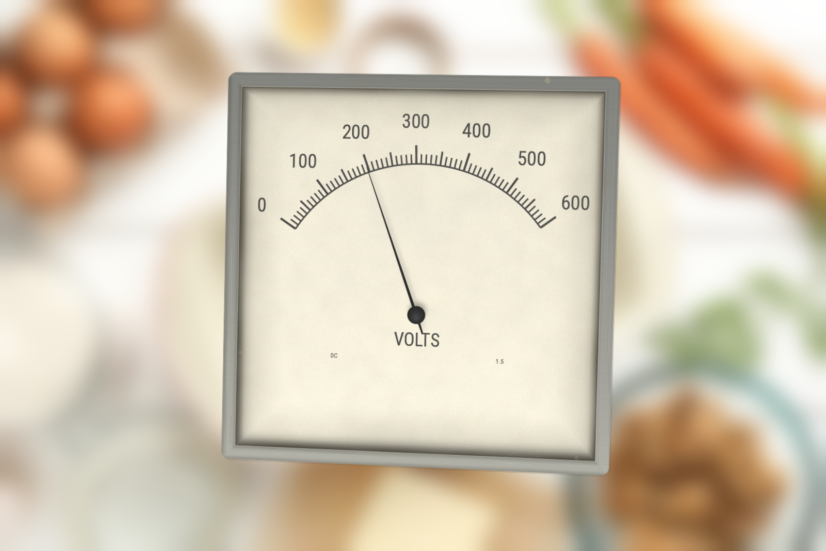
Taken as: 200 V
